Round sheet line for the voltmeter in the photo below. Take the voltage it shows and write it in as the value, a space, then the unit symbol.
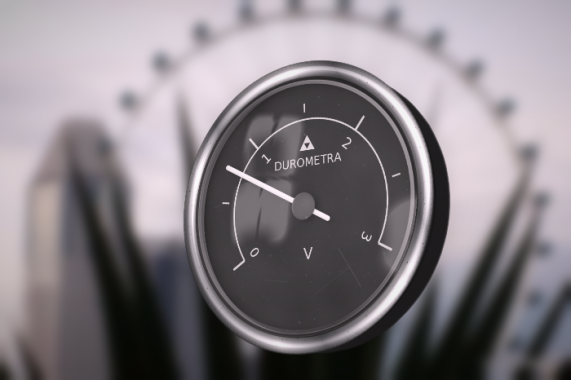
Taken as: 0.75 V
